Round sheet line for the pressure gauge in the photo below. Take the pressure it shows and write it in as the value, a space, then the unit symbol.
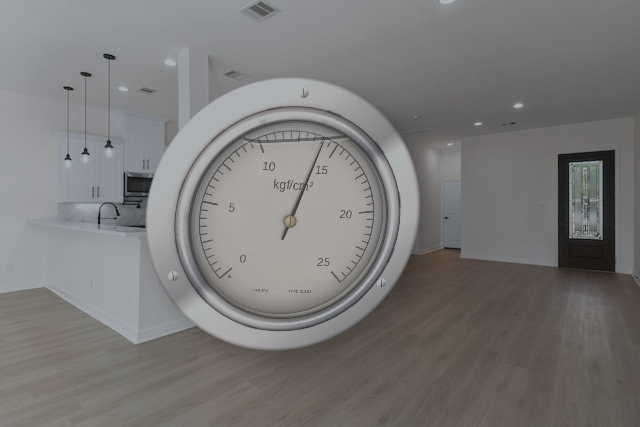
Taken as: 14 kg/cm²
